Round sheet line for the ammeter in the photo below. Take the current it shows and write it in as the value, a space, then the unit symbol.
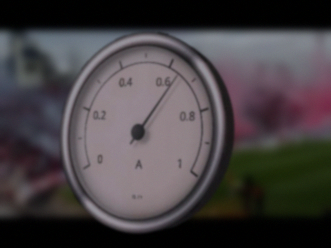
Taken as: 0.65 A
